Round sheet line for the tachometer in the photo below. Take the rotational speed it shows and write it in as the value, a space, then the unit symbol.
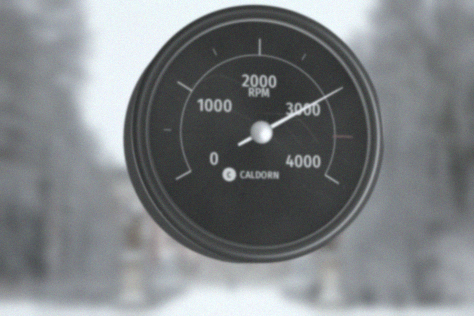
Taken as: 3000 rpm
